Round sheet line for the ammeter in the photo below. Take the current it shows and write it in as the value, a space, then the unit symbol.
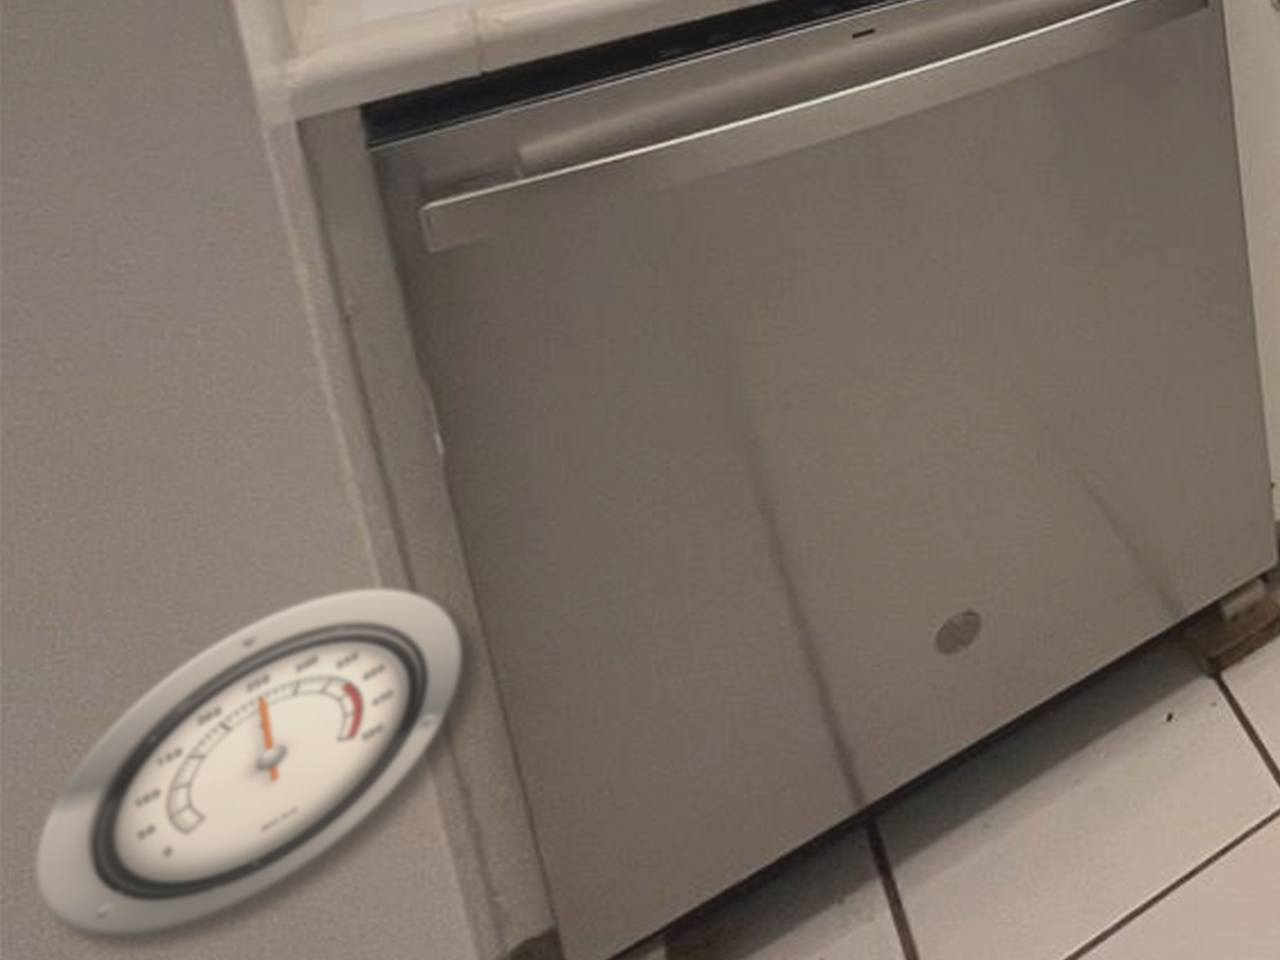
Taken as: 250 A
